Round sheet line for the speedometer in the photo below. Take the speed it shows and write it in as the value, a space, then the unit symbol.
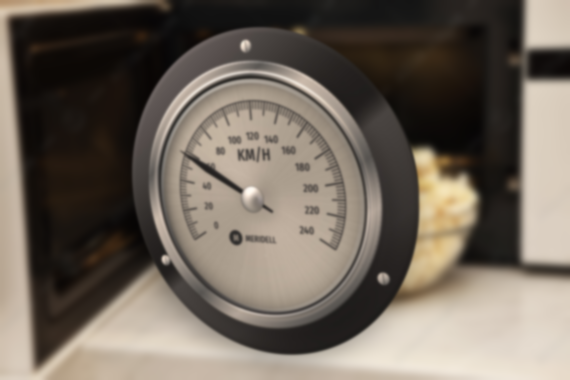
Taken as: 60 km/h
